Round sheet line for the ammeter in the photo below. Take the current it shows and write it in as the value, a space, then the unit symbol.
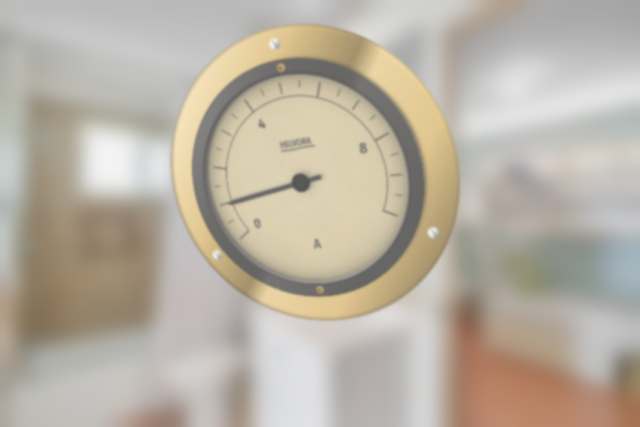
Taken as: 1 A
